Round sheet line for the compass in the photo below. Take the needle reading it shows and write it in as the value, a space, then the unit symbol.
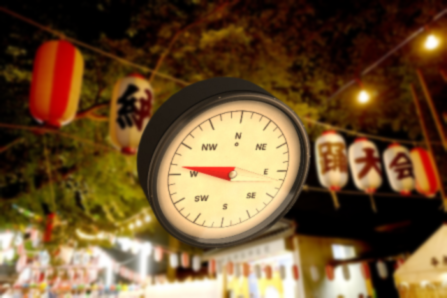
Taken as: 280 °
